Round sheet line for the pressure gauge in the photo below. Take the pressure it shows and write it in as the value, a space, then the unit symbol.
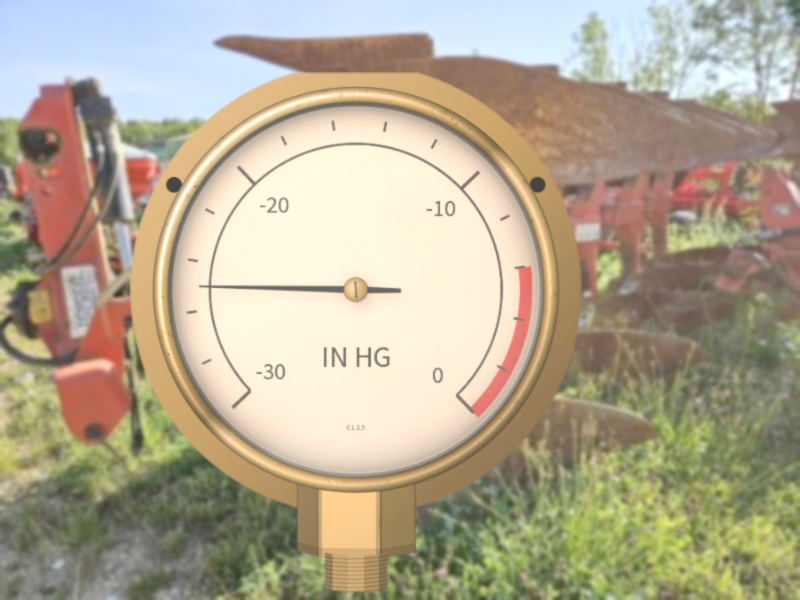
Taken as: -25 inHg
